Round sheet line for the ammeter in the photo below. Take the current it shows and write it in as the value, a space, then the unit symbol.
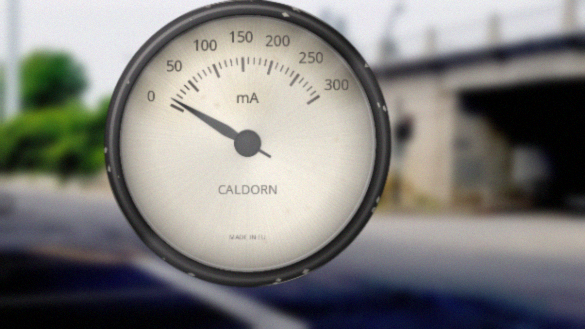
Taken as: 10 mA
